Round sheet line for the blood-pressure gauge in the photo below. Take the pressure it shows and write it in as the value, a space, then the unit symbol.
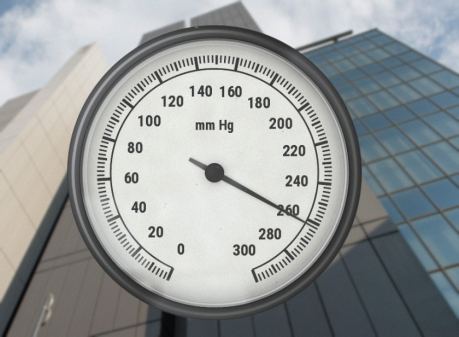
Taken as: 262 mmHg
